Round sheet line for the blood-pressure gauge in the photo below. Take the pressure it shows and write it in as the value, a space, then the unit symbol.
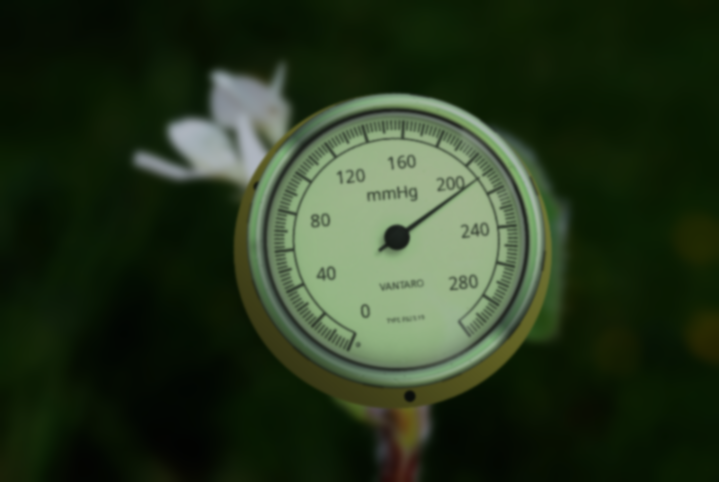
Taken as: 210 mmHg
